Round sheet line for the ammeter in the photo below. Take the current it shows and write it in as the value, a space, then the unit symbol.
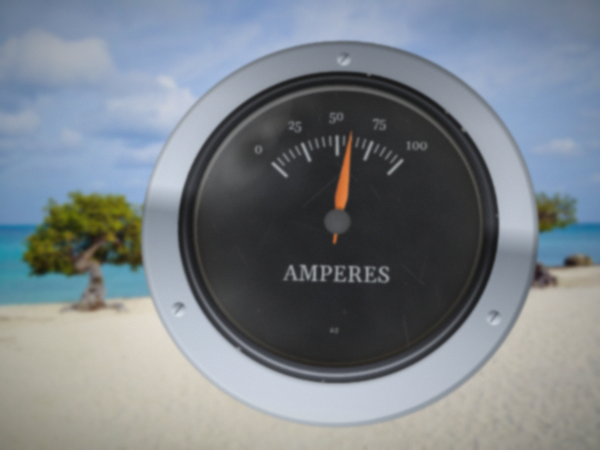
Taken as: 60 A
